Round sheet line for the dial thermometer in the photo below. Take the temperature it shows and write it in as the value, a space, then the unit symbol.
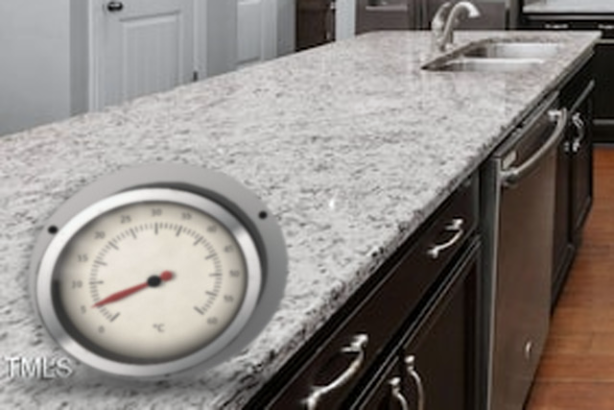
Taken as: 5 °C
